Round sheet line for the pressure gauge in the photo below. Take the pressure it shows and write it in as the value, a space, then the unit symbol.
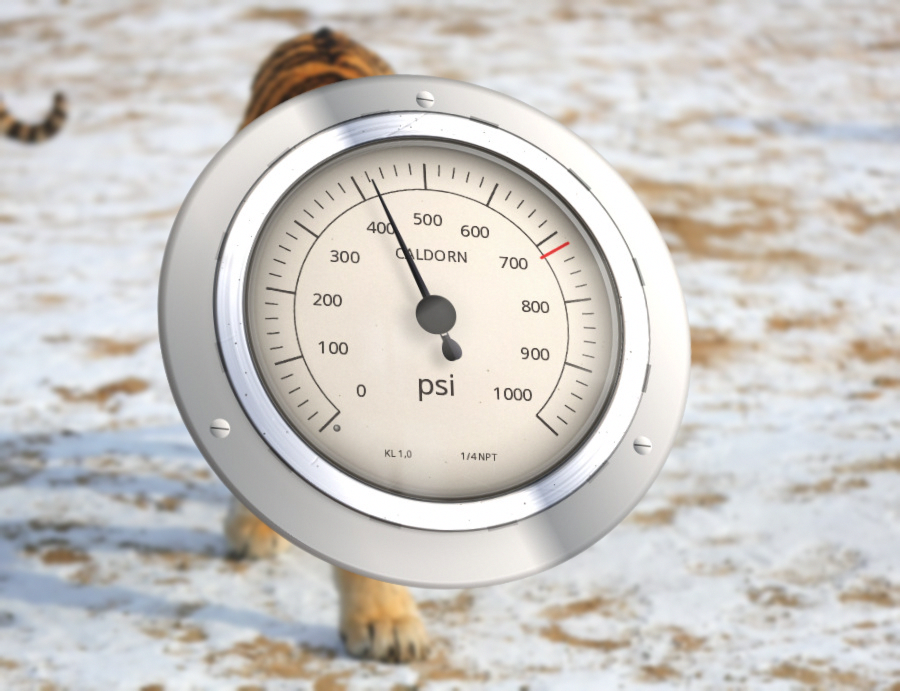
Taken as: 420 psi
